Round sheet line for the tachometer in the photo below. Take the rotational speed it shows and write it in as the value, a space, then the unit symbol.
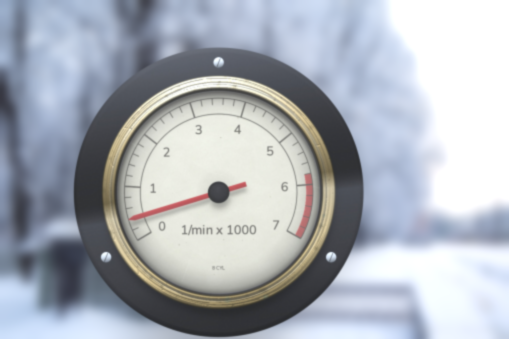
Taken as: 400 rpm
